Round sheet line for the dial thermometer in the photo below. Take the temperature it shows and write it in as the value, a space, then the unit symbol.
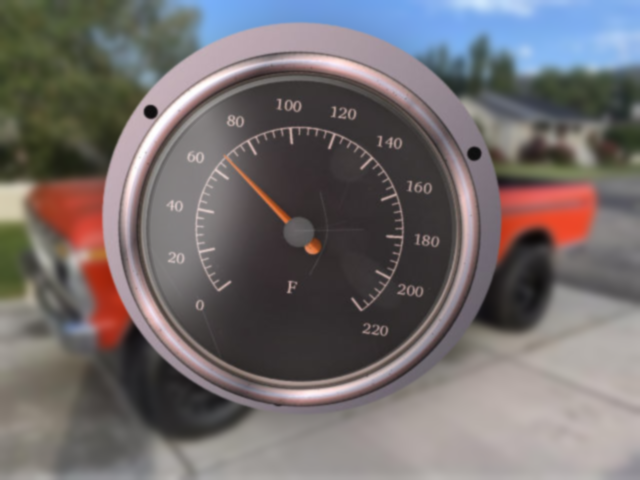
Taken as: 68 °F
